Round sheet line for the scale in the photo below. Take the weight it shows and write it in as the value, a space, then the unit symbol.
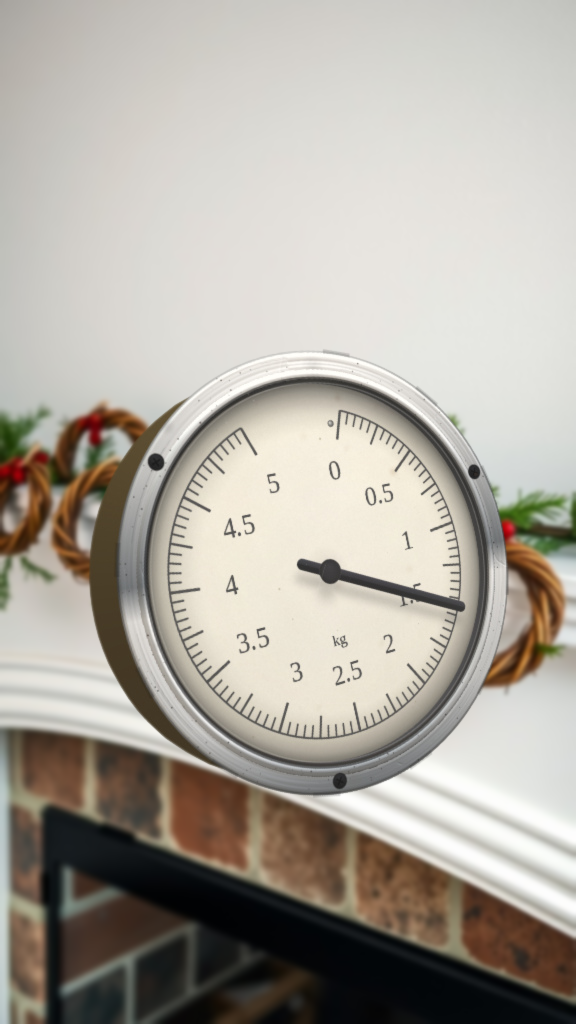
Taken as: 1.5 kg
